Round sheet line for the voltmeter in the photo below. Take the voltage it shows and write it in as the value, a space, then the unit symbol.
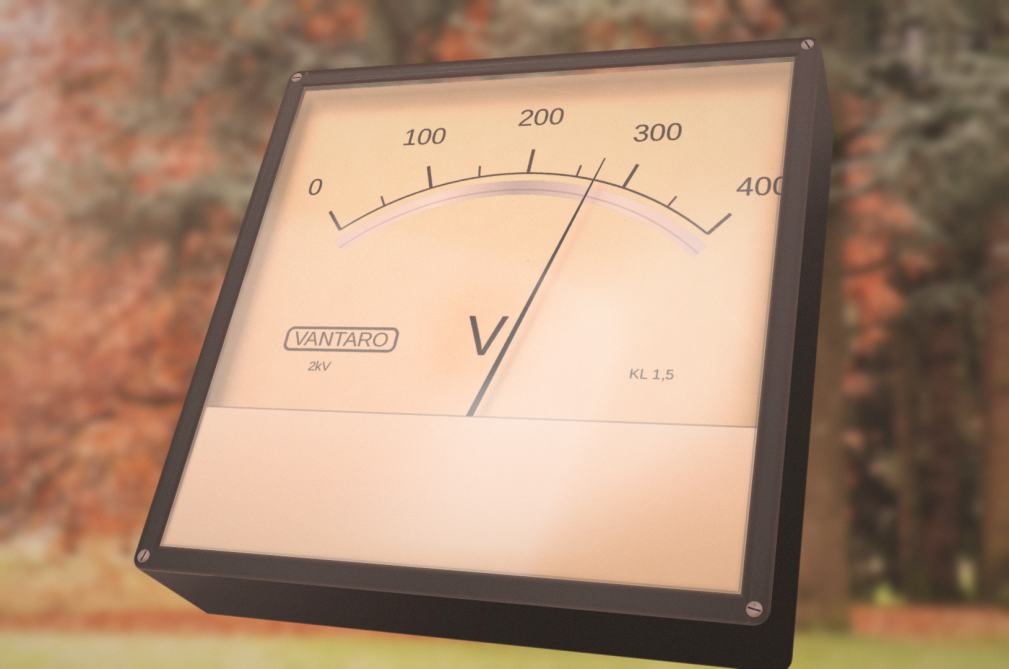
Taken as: 275 V
